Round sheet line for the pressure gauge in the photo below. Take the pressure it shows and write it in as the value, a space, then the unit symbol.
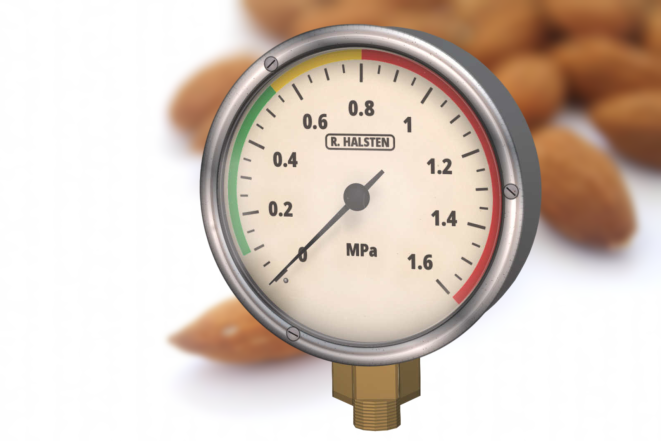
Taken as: 0 MPa
